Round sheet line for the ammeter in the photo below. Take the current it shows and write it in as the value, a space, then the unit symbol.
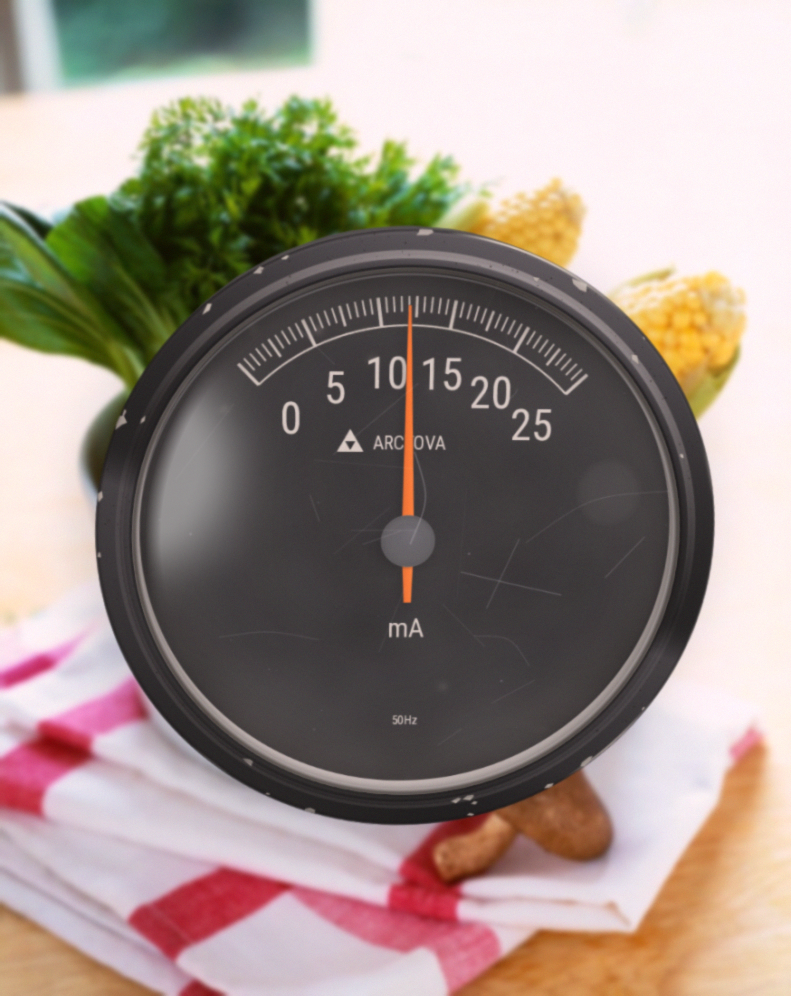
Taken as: 12 mA
